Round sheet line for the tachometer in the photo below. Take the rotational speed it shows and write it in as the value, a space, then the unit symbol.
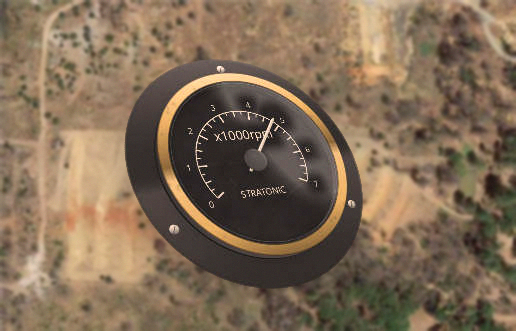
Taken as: 4750 rpm
